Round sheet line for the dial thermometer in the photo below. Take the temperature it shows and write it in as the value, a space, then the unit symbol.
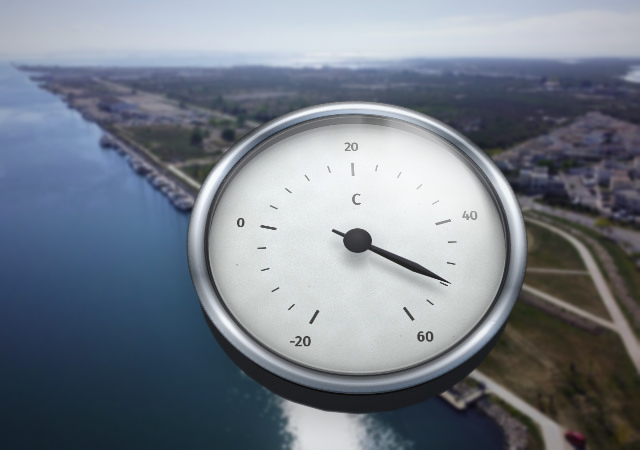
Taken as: 52 °C
